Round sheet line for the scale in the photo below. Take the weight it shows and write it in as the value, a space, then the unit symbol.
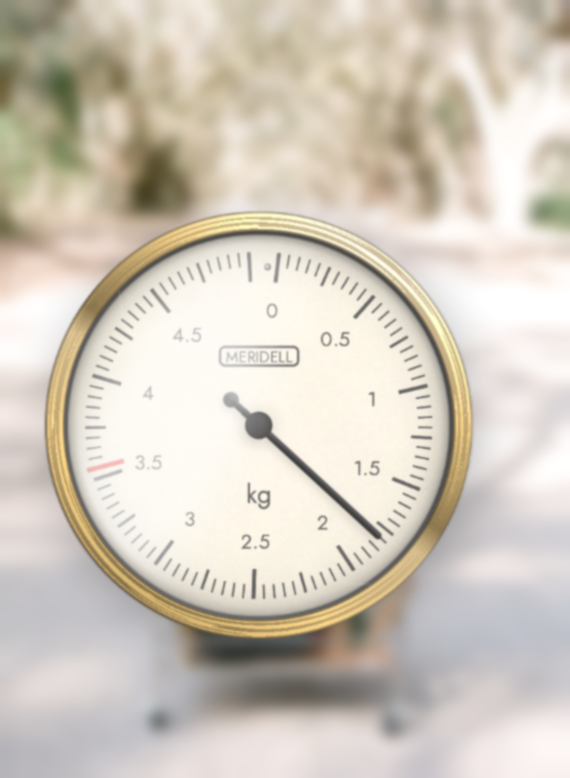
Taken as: 1.8 kg
